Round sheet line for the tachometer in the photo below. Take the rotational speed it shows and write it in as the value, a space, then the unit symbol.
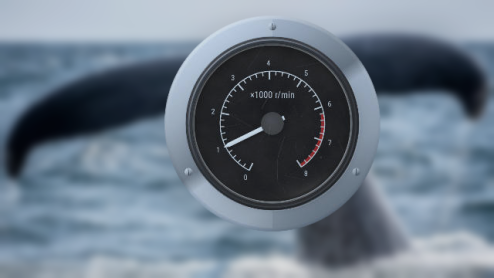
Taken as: 1000 rpm
